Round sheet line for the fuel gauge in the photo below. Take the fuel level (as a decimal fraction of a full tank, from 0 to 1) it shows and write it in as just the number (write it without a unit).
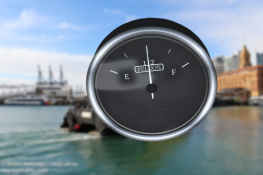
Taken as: 0.5
